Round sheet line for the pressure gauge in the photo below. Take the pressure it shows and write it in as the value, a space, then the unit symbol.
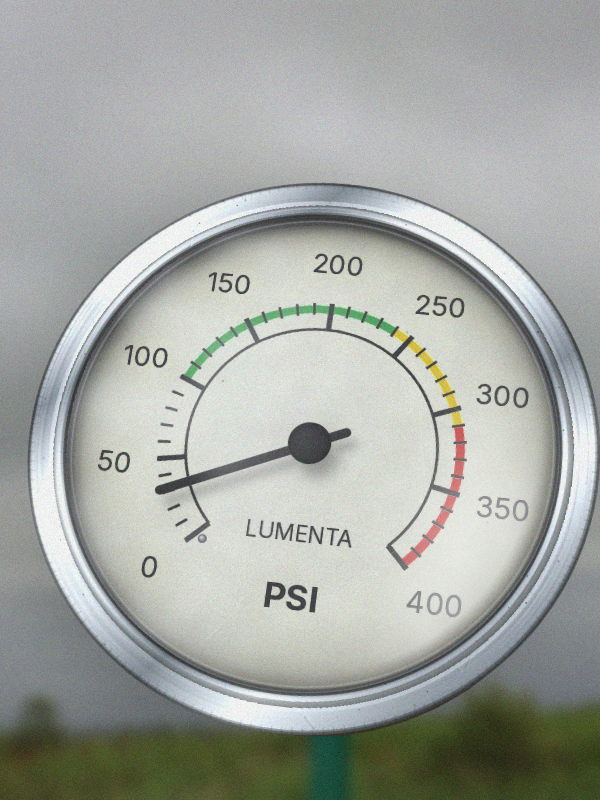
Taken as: 30 psi
